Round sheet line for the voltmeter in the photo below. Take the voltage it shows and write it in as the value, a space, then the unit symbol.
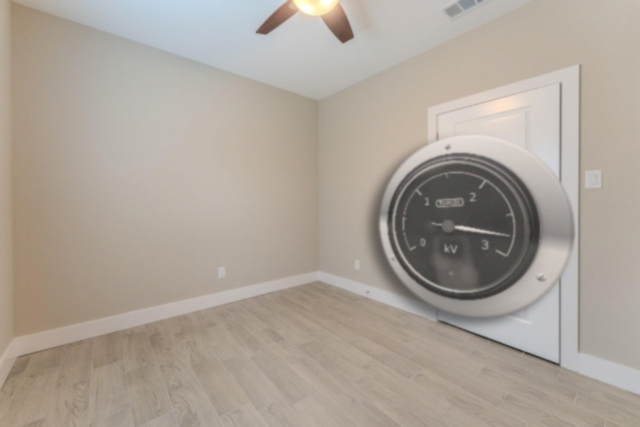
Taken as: 2.75 kV
